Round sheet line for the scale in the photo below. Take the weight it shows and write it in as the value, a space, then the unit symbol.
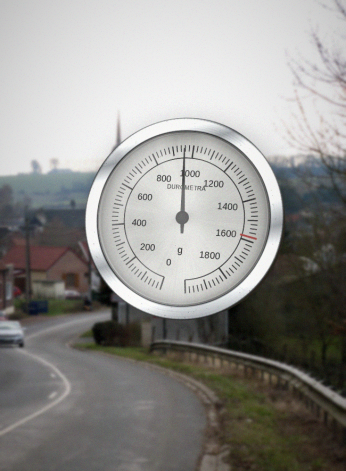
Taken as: 960 g
